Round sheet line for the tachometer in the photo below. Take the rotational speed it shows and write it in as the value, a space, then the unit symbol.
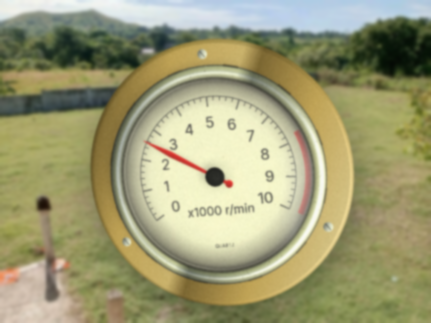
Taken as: 2600 rpm
